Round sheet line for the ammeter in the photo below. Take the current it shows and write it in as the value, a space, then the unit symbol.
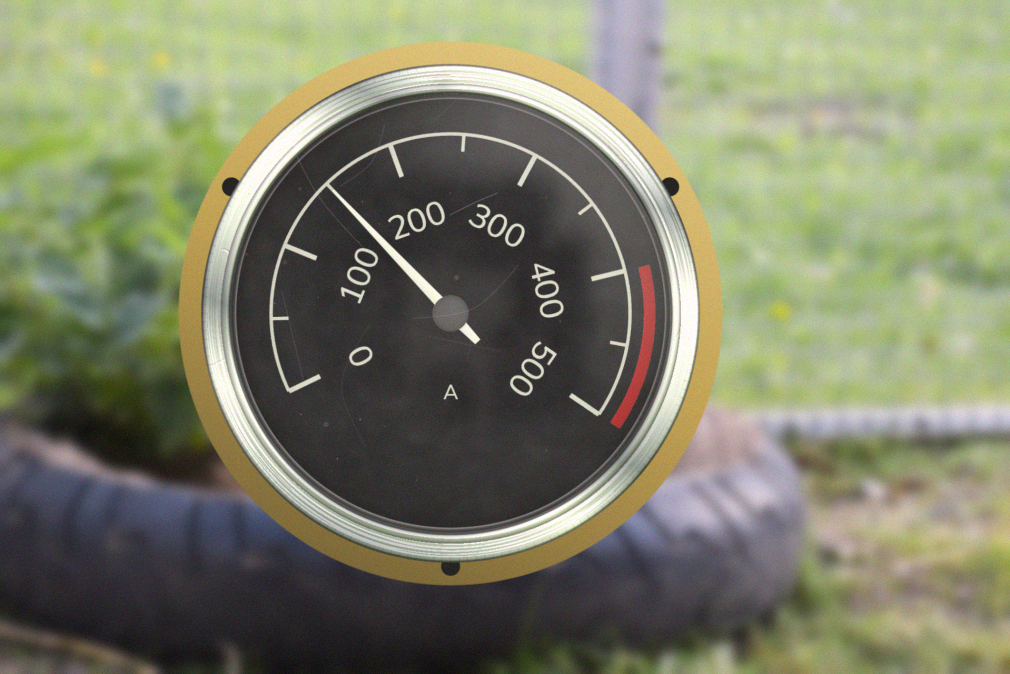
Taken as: 150 A
